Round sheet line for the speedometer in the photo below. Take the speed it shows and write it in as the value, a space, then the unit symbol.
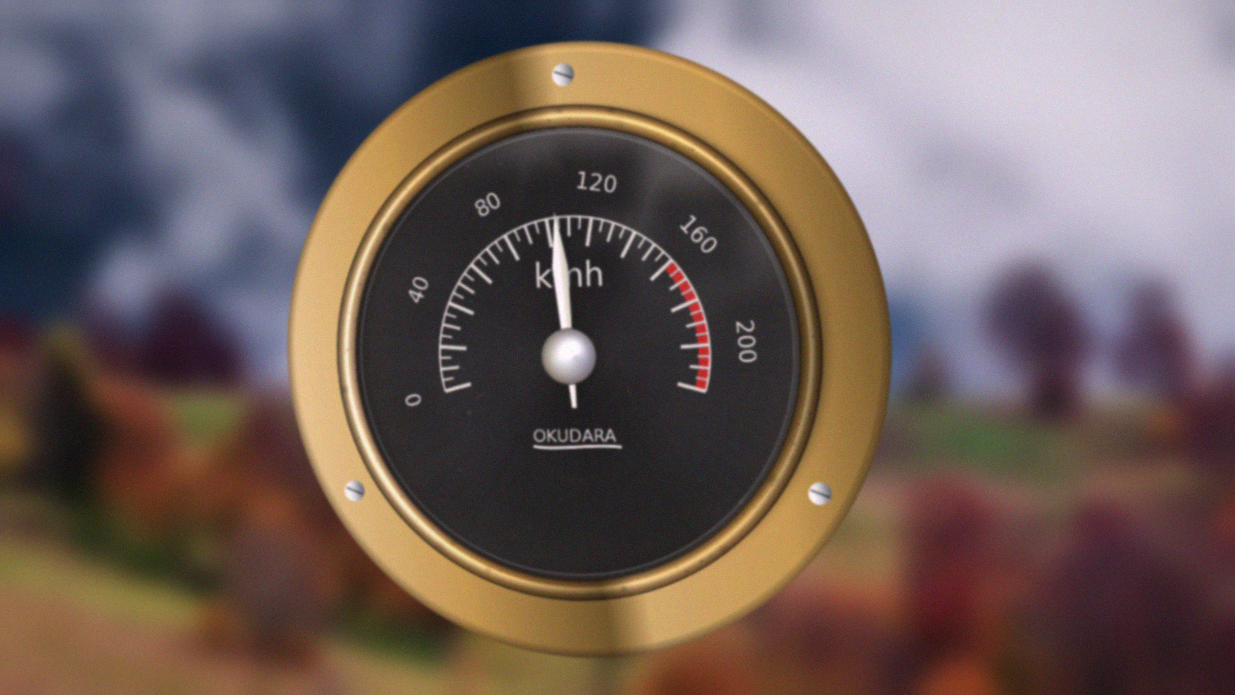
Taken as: 105 km/h
